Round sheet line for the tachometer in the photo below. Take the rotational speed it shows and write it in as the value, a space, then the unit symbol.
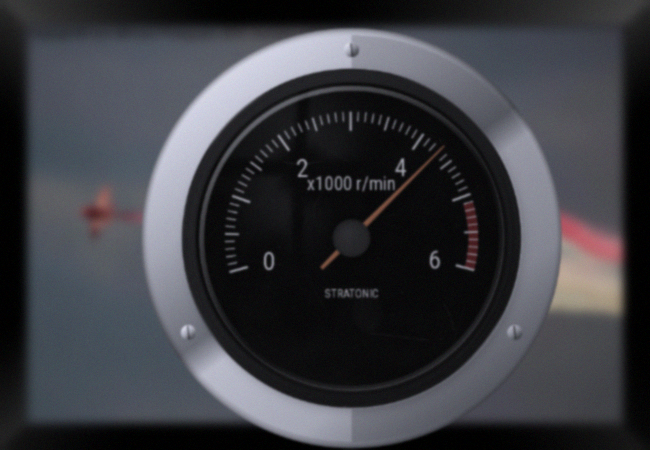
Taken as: 4300 rpm
